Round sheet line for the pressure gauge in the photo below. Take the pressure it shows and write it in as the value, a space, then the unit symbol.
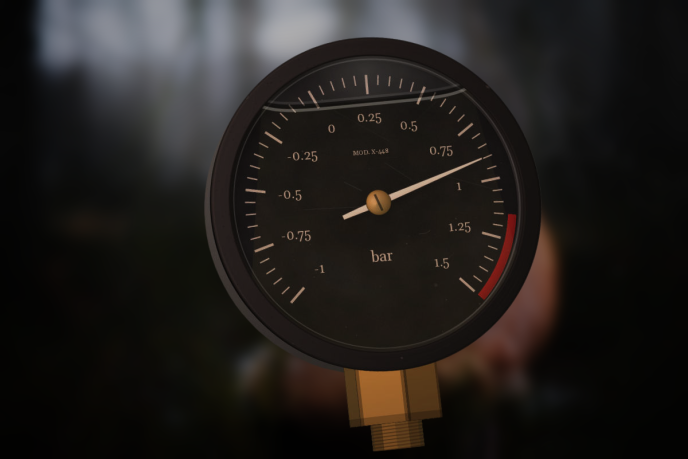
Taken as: 0.9 bar
